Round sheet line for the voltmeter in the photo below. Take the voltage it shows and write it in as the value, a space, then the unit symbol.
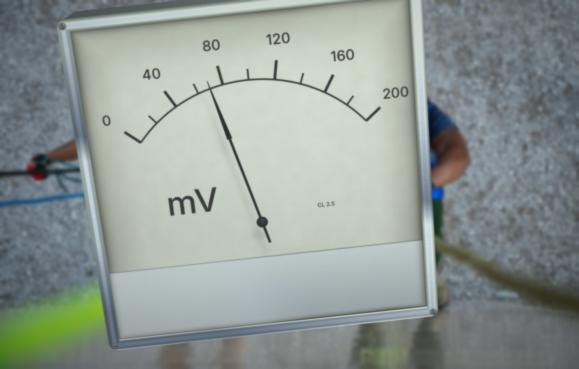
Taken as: 70 mV
